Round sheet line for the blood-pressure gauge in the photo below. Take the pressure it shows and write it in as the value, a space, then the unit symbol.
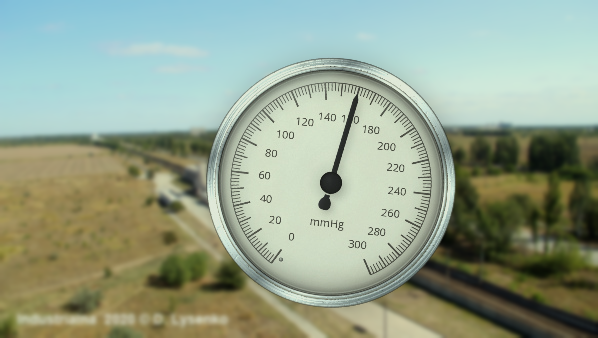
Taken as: 160 mmHg
